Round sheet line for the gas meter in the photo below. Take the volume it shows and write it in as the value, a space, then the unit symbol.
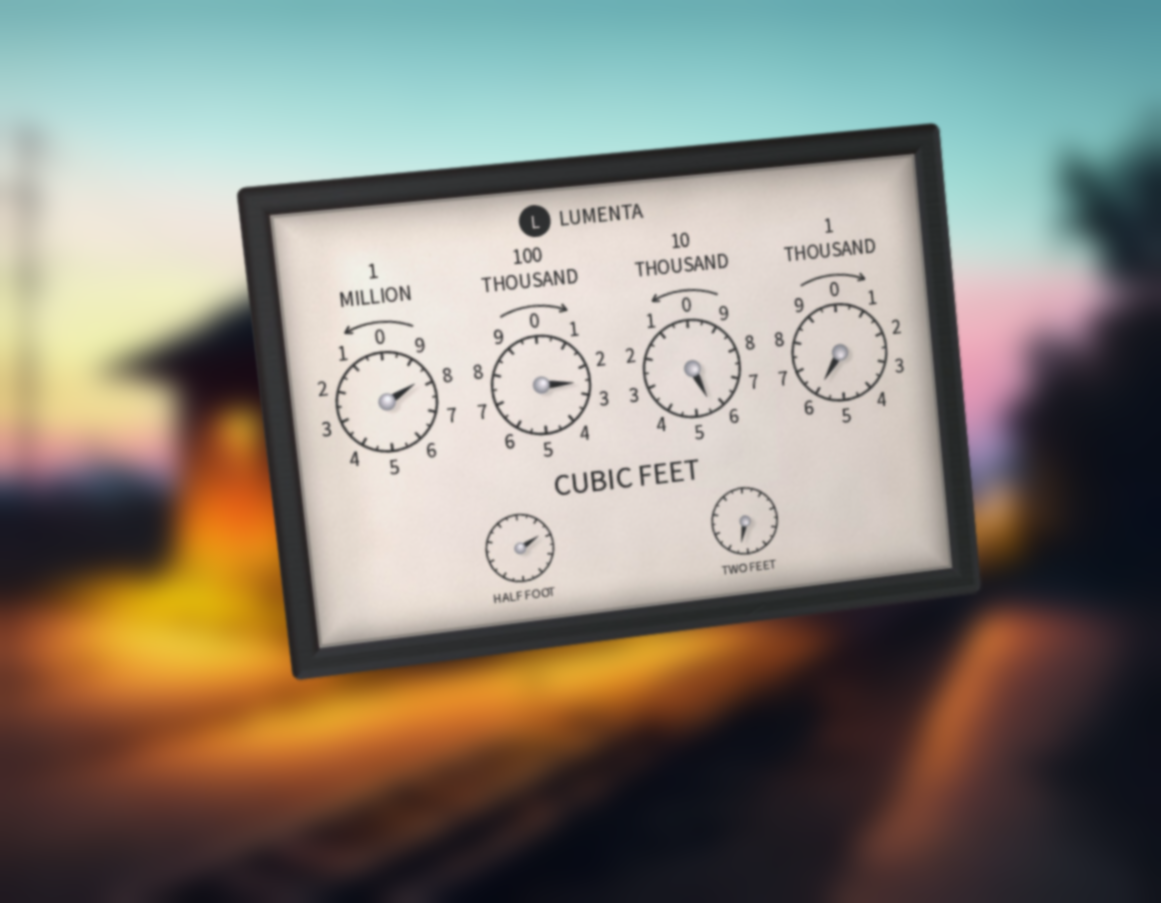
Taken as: 825600 ft³
